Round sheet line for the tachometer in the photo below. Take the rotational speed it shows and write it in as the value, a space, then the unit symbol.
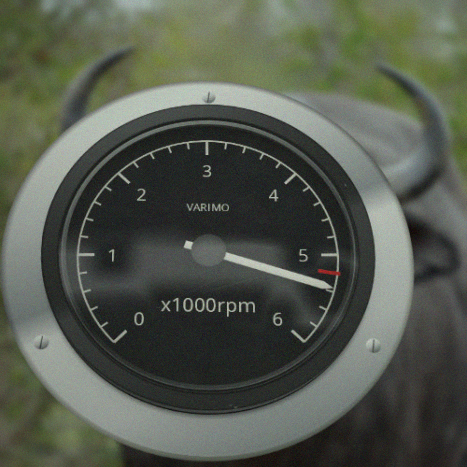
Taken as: 5400 rpm
